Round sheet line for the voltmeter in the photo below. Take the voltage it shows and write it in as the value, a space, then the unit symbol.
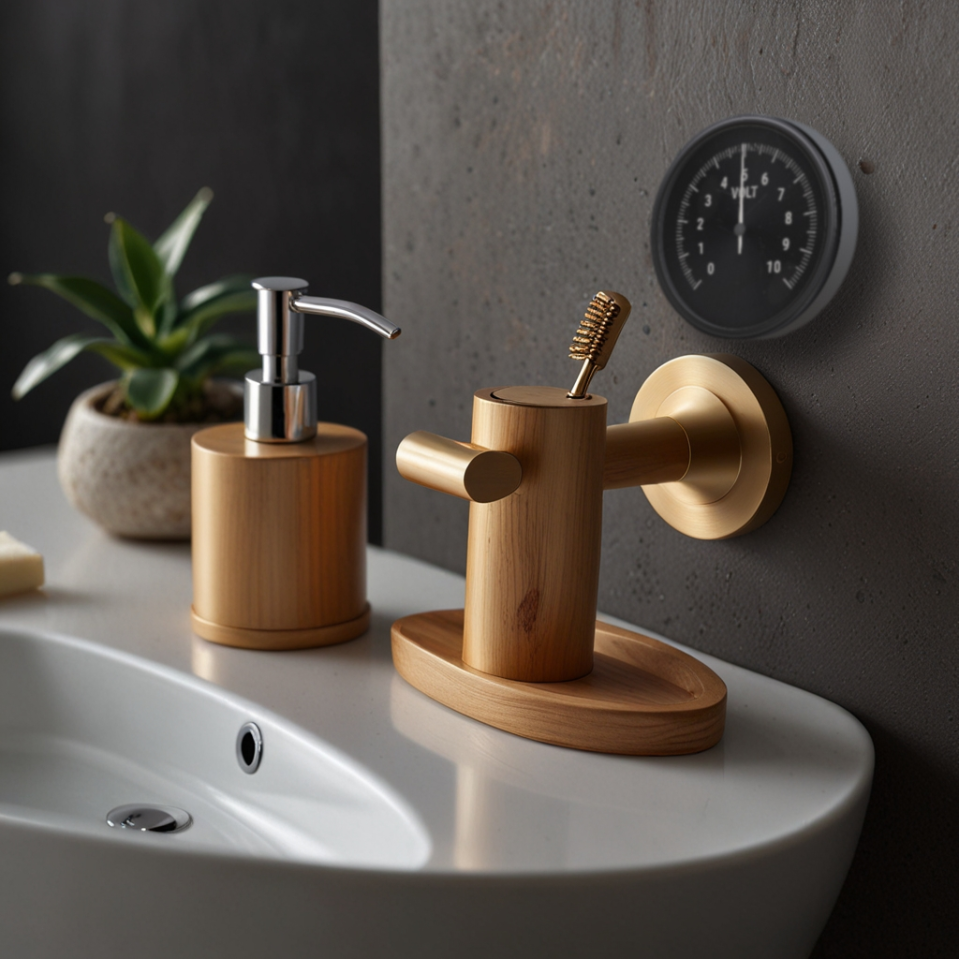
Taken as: 5 V
